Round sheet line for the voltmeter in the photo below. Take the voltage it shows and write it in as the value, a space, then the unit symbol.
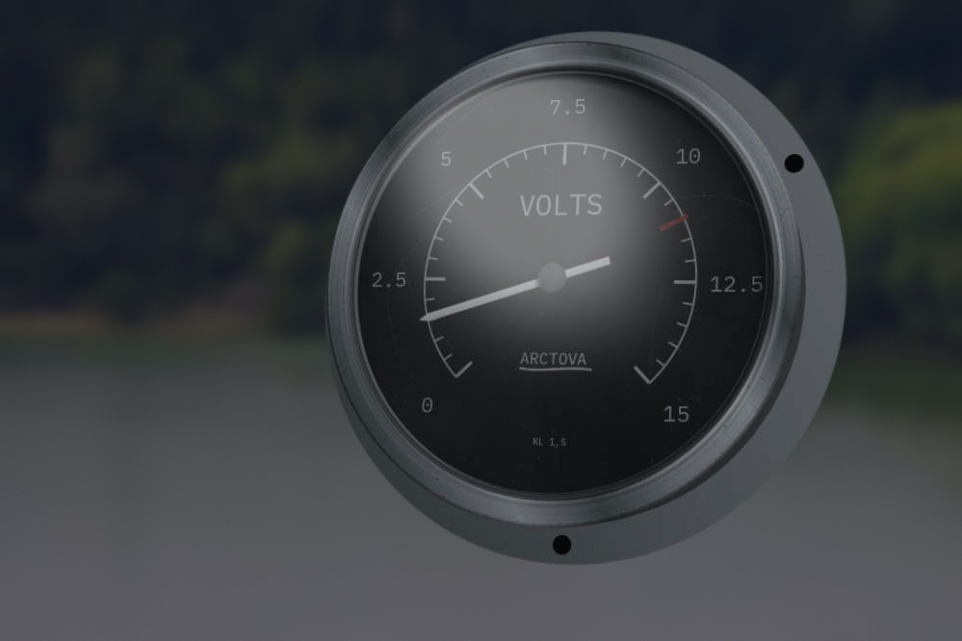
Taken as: 1.5 V
